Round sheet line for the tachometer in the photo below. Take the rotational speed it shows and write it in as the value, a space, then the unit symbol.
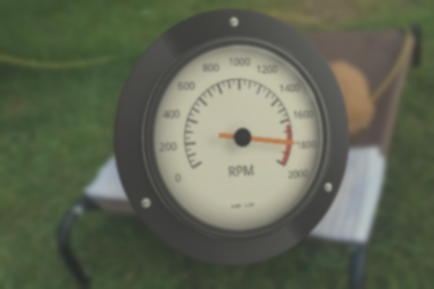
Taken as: 1800 rpm
